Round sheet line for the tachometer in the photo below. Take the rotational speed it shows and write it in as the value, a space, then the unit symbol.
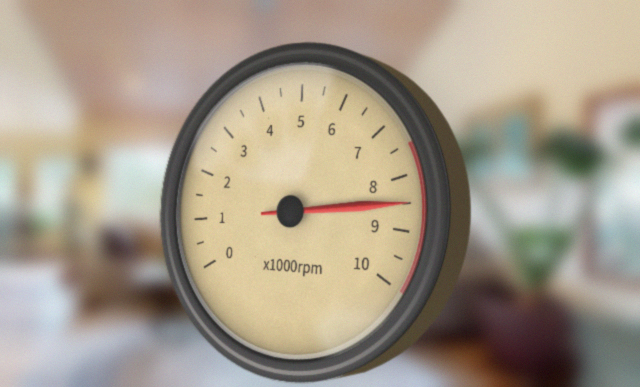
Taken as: 8500 rpm
